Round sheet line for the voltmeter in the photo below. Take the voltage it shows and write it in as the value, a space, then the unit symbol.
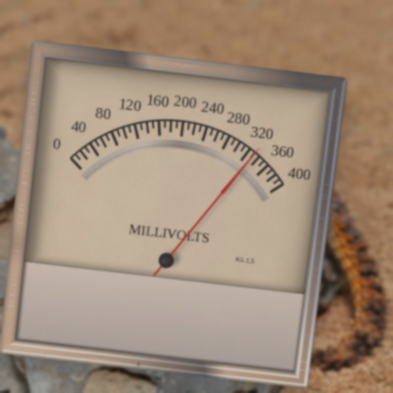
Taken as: 330 mV
